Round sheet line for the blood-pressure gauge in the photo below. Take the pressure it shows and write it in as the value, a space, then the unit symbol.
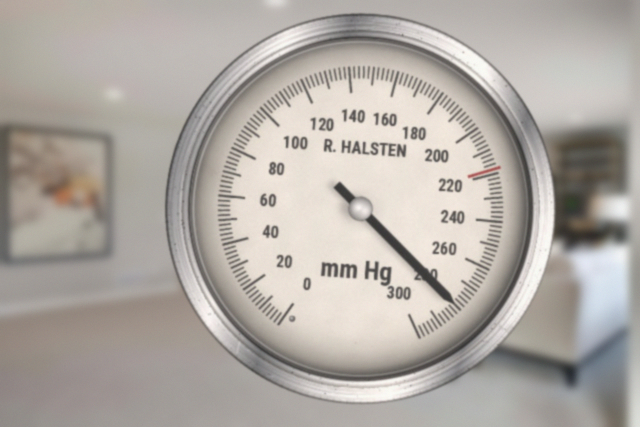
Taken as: 280 mmHg
